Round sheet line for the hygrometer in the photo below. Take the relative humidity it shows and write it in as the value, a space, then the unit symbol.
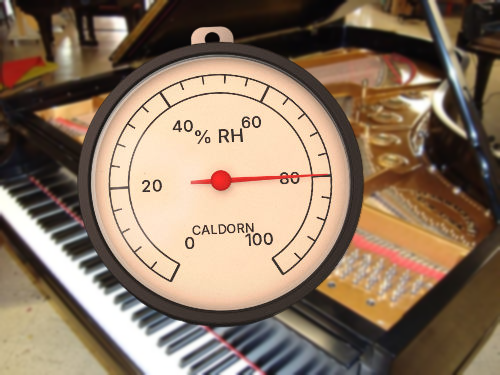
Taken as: 80 %
